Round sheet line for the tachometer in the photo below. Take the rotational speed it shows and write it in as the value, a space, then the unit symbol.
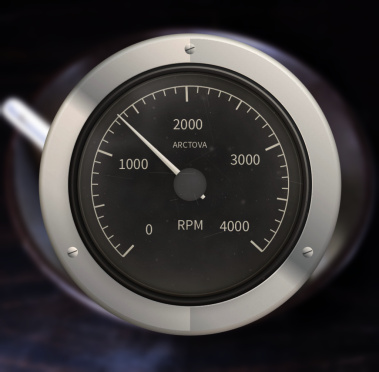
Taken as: 1350 rpm
